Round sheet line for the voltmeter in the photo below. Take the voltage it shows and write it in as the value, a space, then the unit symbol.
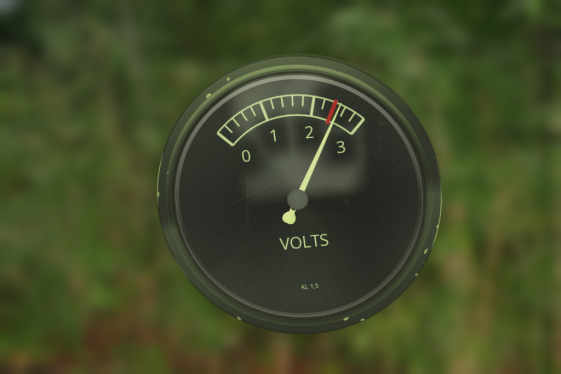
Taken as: 2.5 V
